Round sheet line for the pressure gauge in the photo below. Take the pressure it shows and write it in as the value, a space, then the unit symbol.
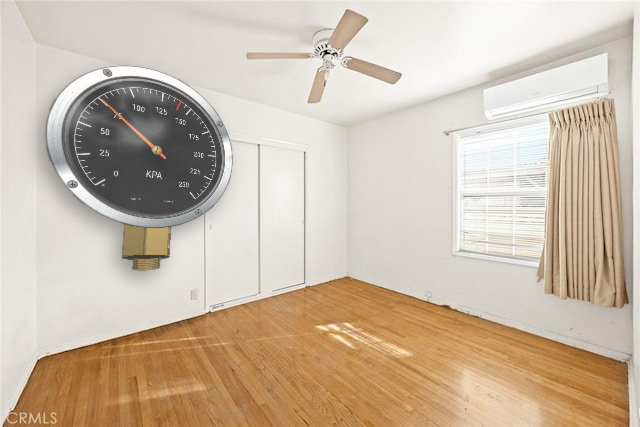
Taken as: 75 kPa
